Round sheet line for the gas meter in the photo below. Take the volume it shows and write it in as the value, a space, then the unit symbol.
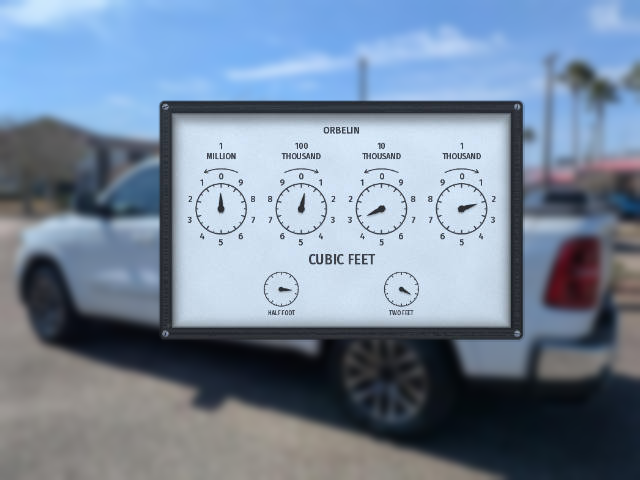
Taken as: 3200 ft³
